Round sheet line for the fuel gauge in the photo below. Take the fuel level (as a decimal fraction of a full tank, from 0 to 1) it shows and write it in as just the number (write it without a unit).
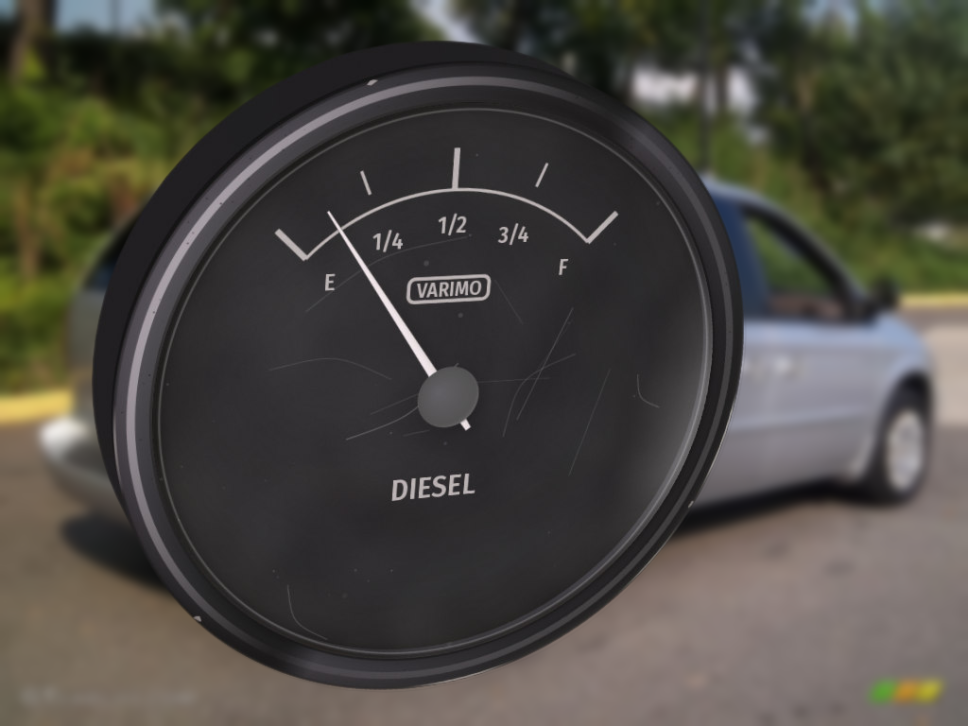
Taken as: 0.125
